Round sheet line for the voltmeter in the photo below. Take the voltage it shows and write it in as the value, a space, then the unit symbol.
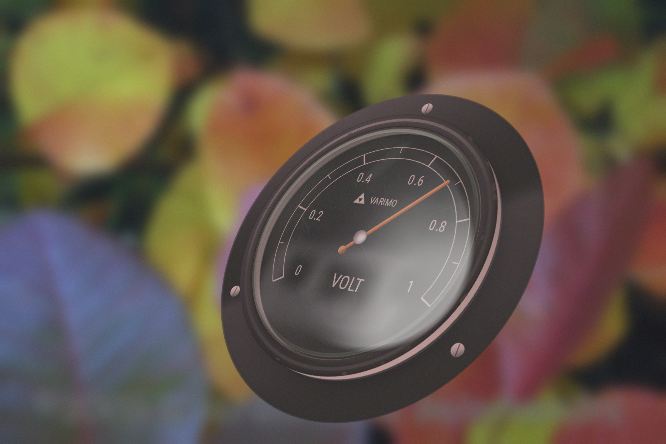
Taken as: 0.7 V
